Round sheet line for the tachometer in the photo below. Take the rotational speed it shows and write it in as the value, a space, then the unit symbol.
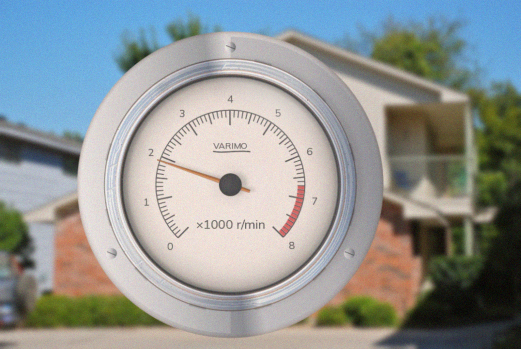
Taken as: 1900 rpm
